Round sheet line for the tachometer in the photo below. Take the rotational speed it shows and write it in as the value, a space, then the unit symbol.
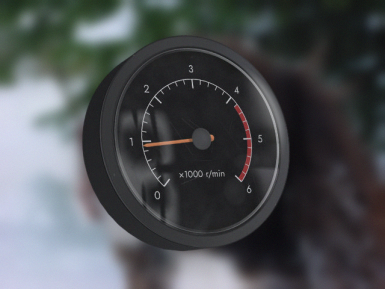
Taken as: 900 rpm
